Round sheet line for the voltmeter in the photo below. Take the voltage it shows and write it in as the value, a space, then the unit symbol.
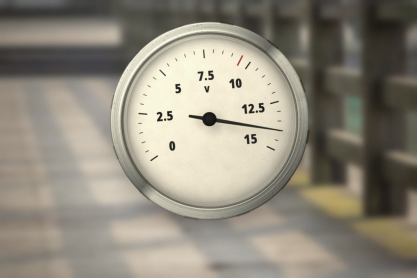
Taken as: 14 V
